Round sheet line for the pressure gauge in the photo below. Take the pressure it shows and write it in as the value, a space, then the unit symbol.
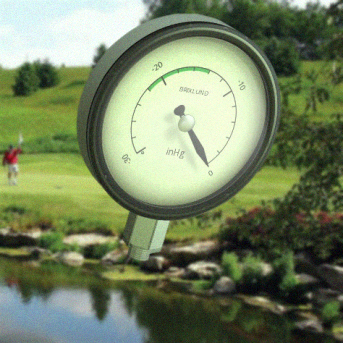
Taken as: 0 inHg
